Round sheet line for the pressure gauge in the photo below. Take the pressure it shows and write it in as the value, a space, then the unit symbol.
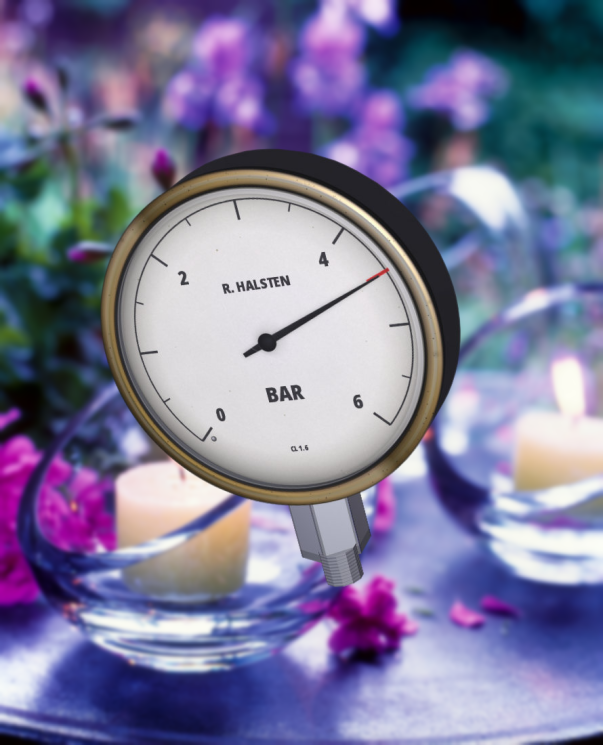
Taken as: 4.5 bar
